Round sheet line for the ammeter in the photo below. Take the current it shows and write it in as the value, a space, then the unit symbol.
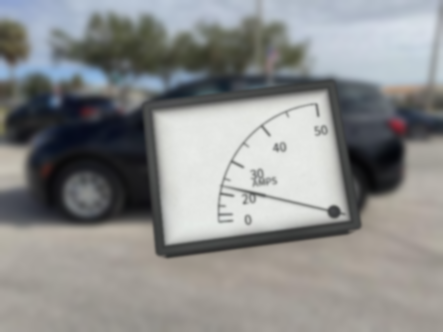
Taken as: 22.5 A
